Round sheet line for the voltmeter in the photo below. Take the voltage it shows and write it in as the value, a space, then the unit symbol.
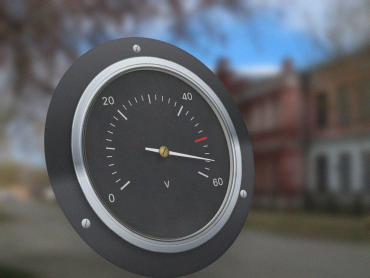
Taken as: 56 V
